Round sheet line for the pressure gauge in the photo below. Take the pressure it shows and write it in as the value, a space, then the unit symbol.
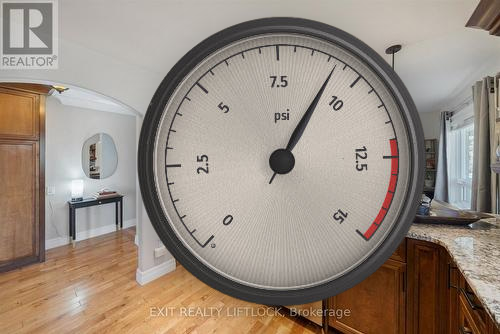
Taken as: 9.25 psi
